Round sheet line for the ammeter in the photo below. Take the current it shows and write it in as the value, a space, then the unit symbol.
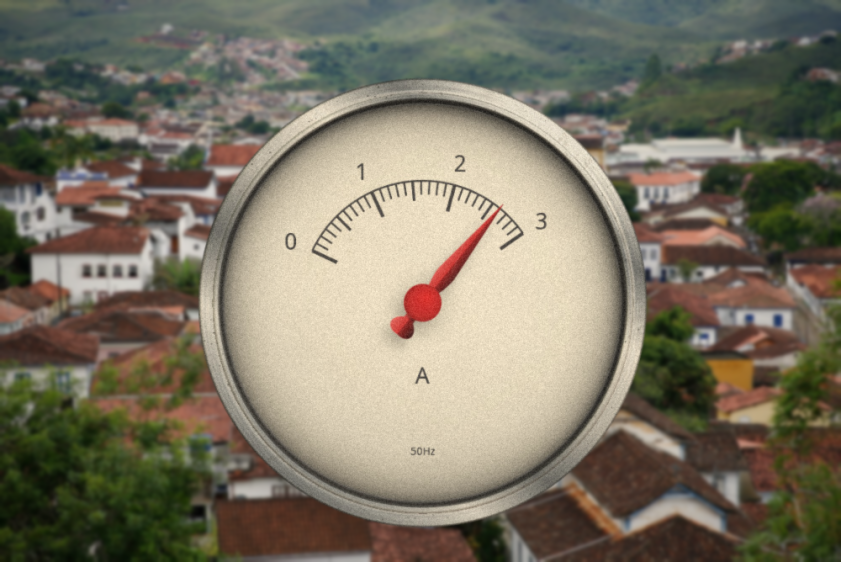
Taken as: 2.6 A
